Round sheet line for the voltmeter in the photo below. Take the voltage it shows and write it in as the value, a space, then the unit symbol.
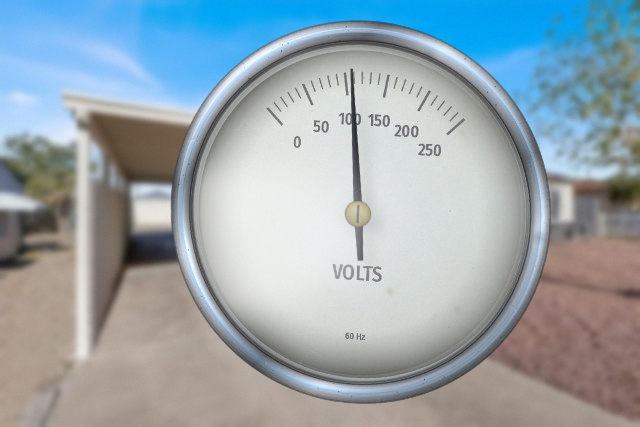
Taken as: 110 V
